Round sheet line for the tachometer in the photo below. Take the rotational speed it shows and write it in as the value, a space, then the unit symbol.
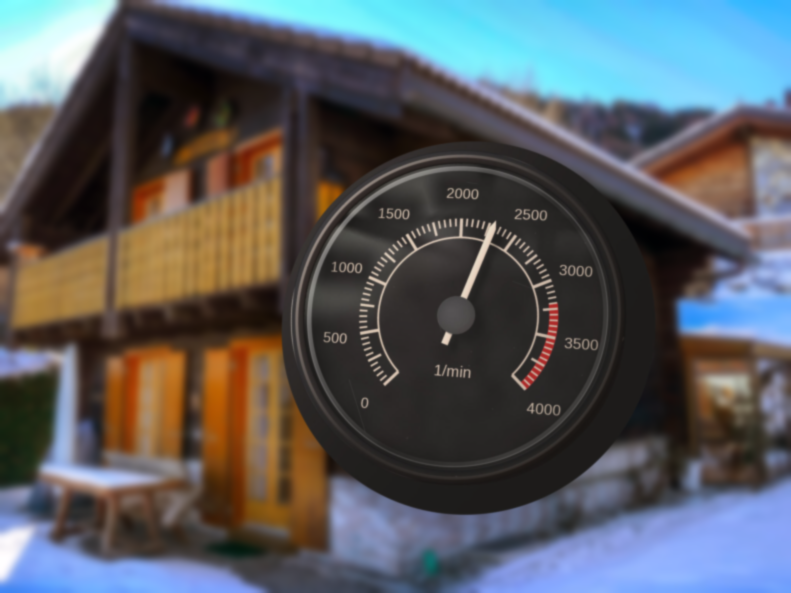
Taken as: 2300 rpm
